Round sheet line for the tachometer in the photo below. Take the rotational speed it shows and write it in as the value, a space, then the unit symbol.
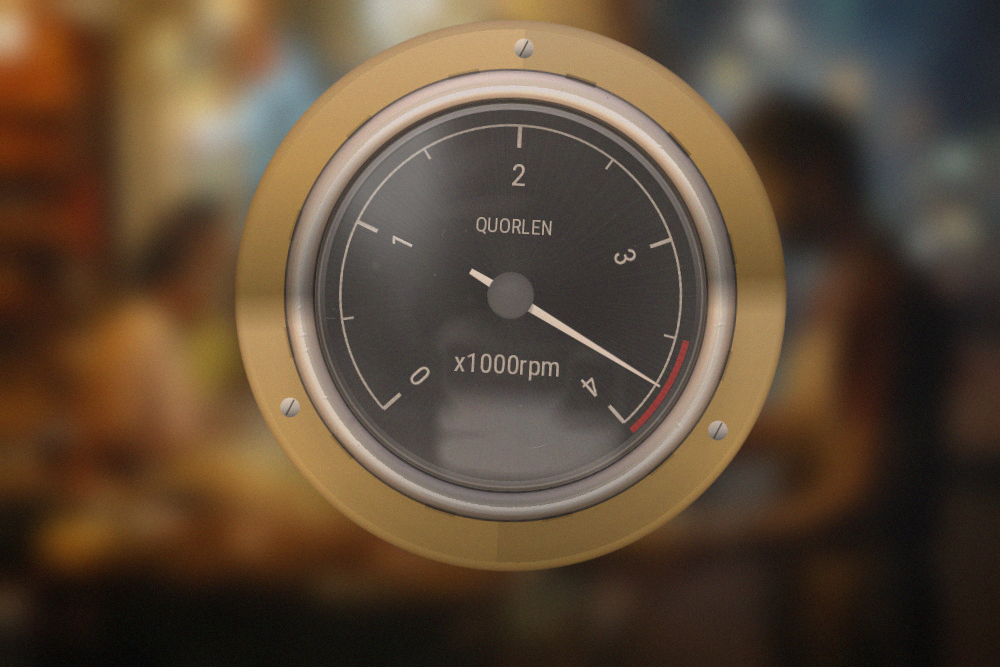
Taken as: 3750 rpm
